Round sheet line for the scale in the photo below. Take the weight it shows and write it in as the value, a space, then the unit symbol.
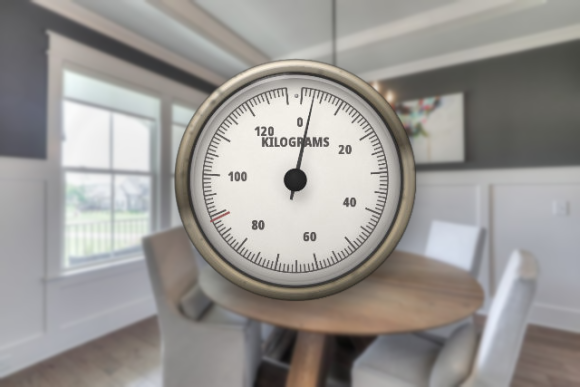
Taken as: 3 kg
